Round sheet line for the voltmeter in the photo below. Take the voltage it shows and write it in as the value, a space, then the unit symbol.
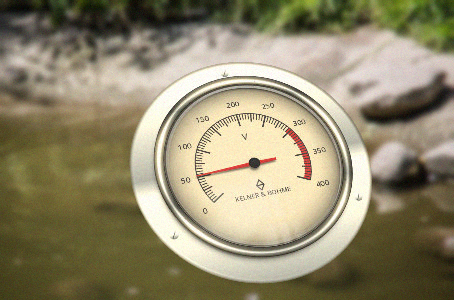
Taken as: 50 V
